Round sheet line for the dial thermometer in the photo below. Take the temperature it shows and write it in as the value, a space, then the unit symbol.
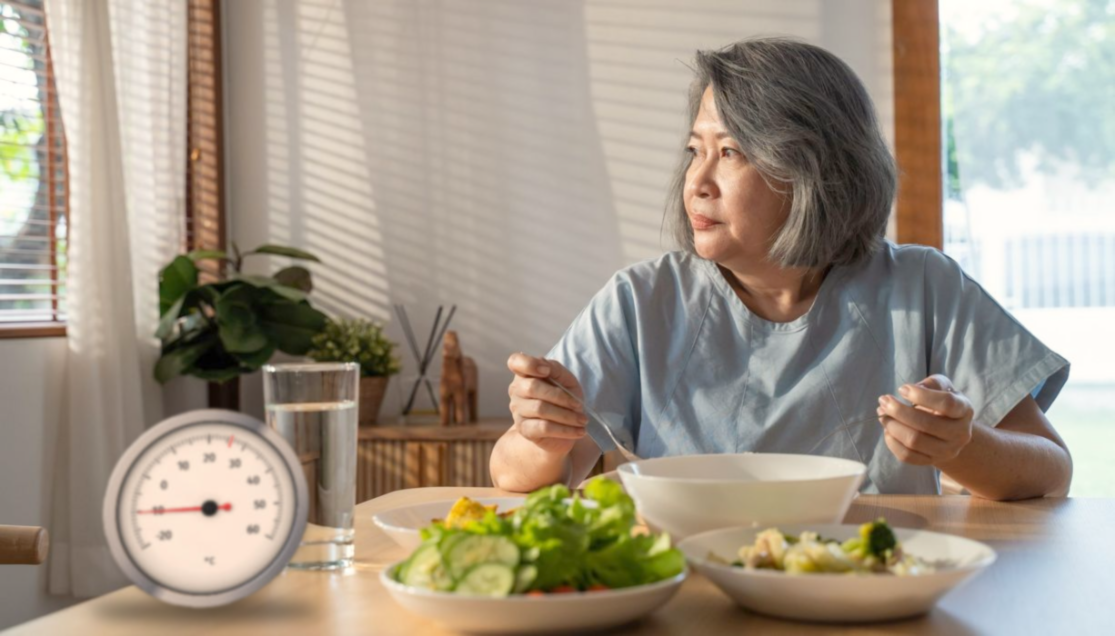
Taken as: -10 °C
